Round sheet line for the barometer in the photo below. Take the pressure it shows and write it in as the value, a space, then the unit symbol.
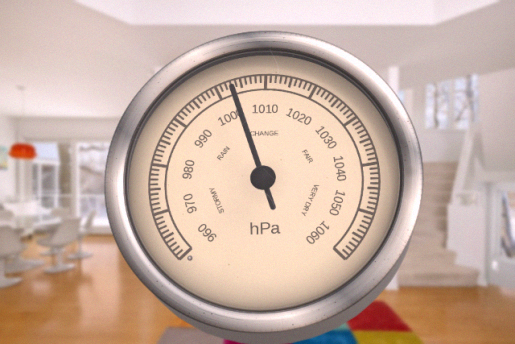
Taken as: 1003 hPa
